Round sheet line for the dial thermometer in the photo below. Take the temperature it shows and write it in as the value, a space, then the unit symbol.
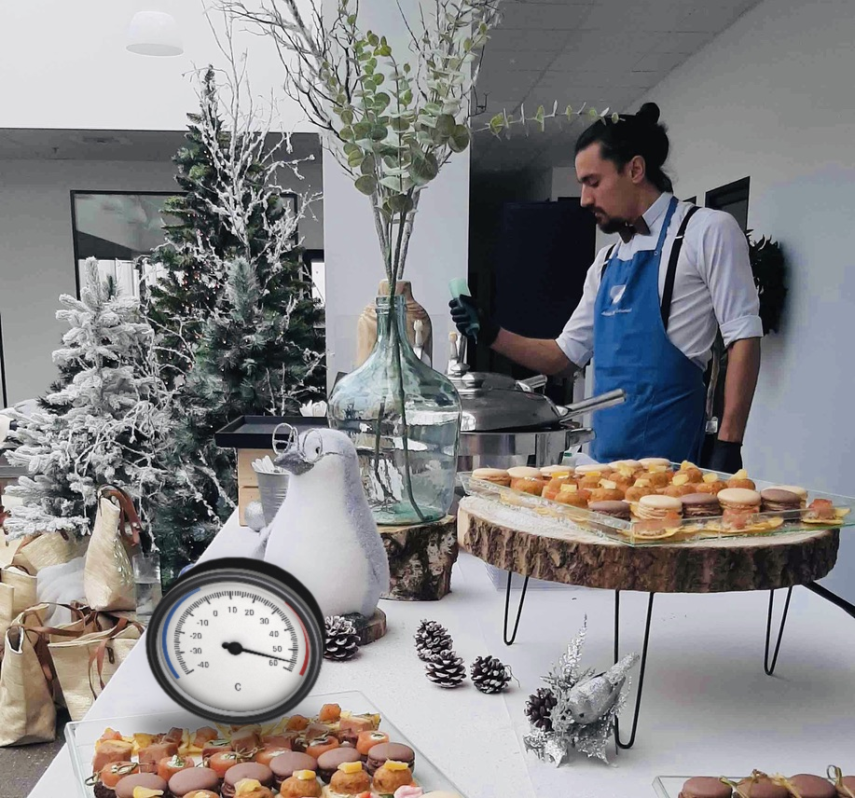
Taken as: 55 °C
